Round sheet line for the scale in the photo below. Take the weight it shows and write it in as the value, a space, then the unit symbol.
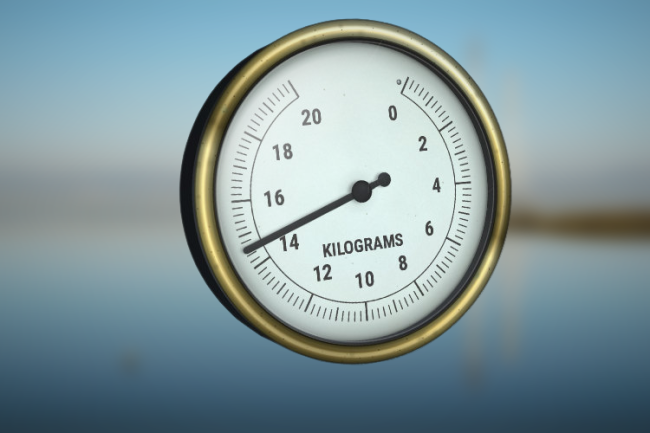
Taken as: 14.6 kg
